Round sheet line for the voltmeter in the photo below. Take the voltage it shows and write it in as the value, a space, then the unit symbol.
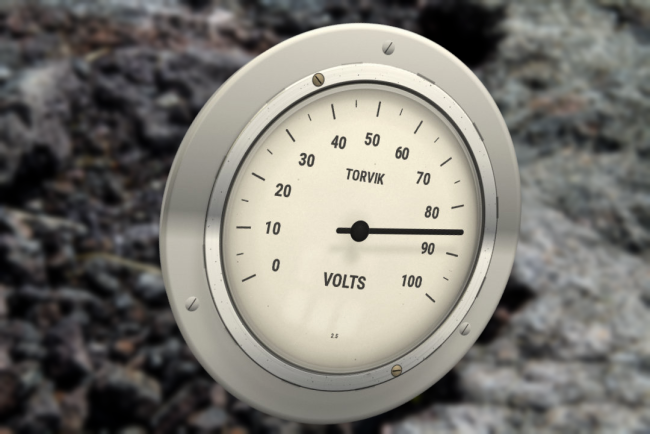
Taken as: 85 V
